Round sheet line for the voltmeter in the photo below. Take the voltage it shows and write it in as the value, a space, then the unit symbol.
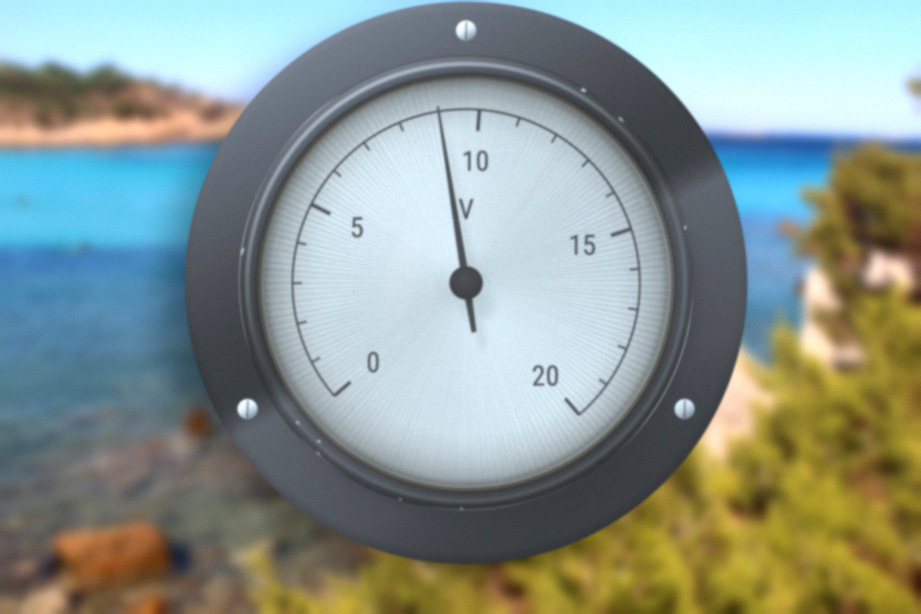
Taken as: 9 V
